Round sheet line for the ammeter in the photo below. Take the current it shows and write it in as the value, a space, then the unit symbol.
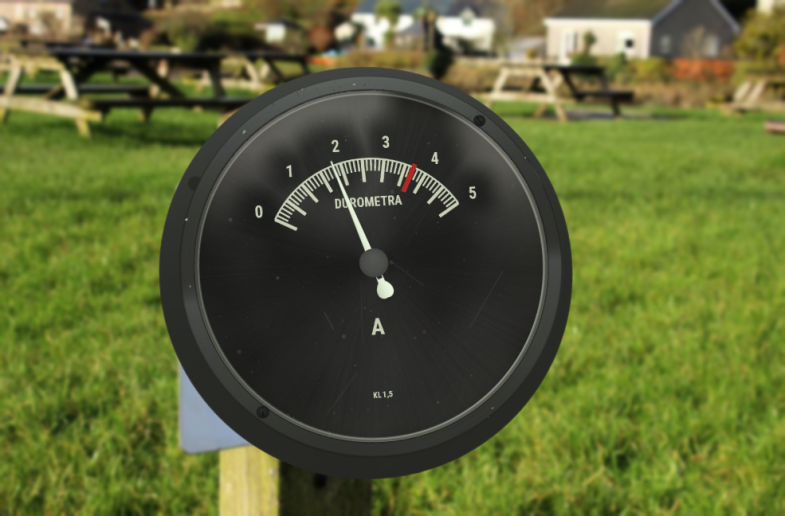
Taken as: 1.8 A
